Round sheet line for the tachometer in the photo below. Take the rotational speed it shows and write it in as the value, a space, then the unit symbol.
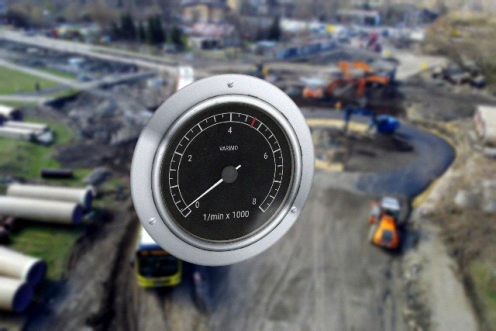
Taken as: 250 rpm
